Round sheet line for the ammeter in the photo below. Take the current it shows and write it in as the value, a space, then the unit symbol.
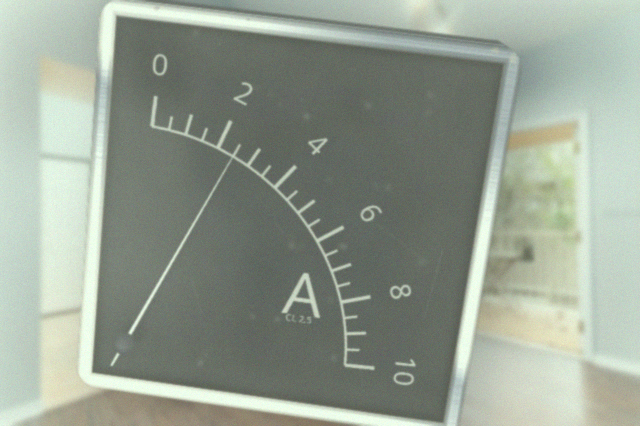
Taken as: 2.5 A
